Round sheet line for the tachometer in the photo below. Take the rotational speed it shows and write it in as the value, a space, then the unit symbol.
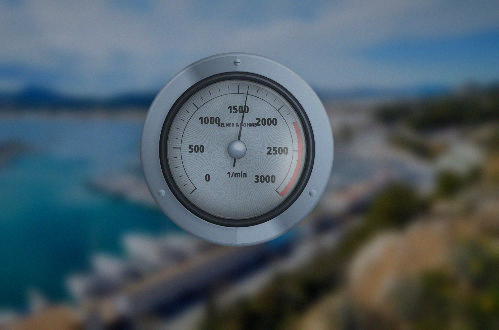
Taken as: 1600 rpm
